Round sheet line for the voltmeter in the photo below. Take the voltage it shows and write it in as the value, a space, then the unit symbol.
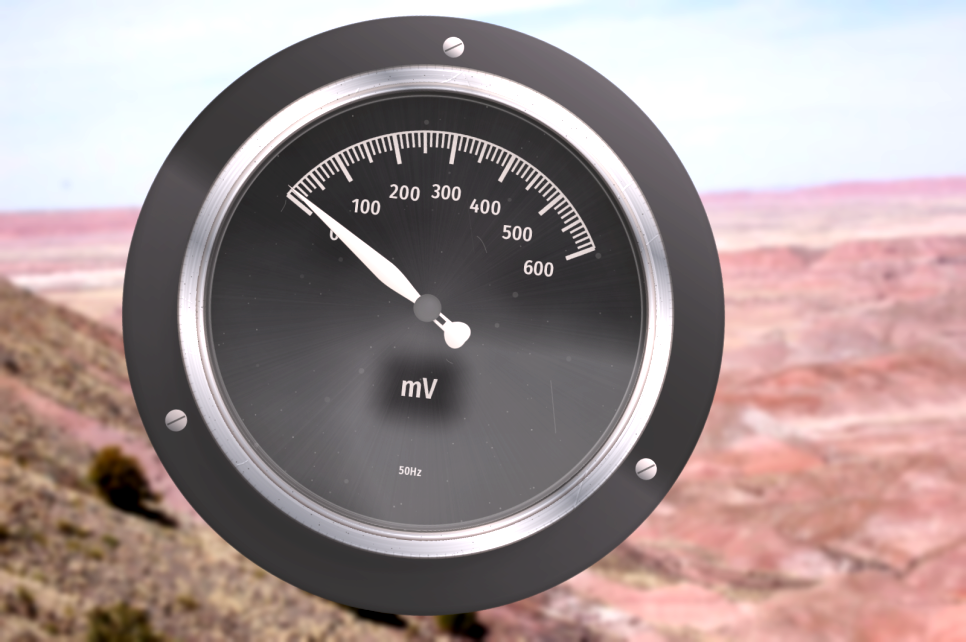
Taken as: 10 mV
